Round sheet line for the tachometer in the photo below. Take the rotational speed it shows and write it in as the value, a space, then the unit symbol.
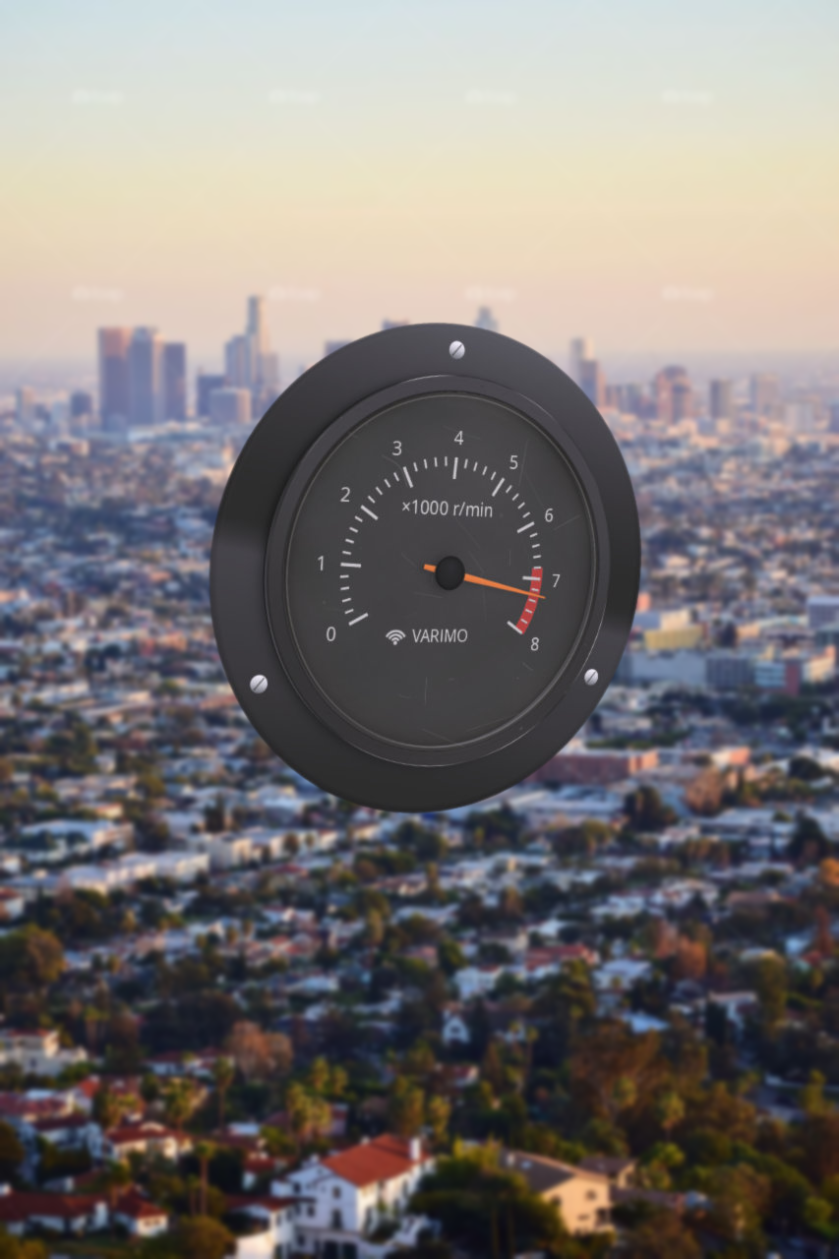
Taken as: 7300 rpm
